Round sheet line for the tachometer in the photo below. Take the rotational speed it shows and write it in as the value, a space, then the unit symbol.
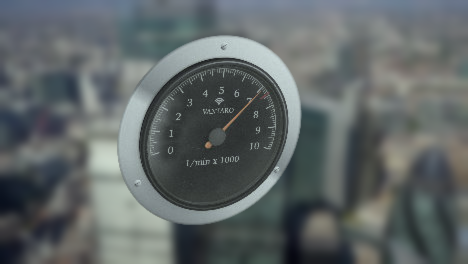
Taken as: 7000 rpm
